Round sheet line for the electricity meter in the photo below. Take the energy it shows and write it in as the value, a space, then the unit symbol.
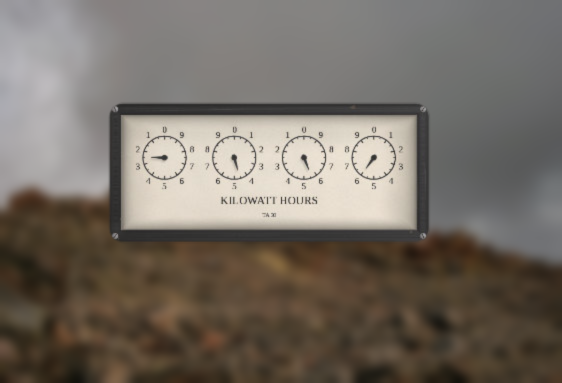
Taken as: 2456 kWh
